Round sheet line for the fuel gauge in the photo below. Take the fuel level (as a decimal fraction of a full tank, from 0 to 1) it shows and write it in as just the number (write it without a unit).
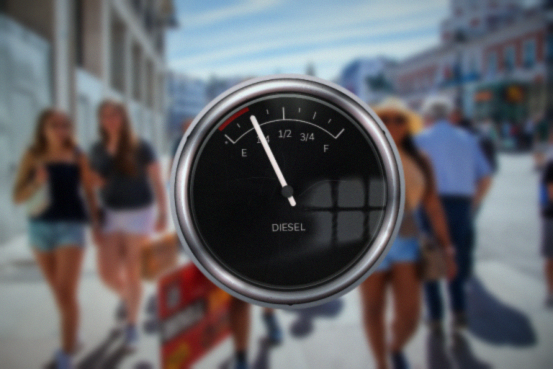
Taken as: 0.25
